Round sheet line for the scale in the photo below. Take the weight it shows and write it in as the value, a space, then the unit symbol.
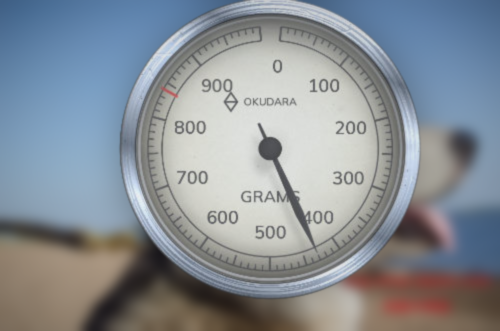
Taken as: 430 g
